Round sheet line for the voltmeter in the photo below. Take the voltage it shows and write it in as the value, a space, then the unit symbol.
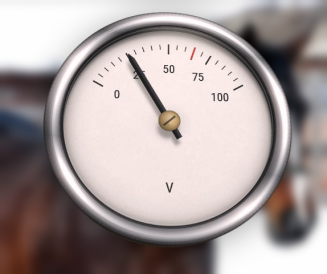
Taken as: 25 V
